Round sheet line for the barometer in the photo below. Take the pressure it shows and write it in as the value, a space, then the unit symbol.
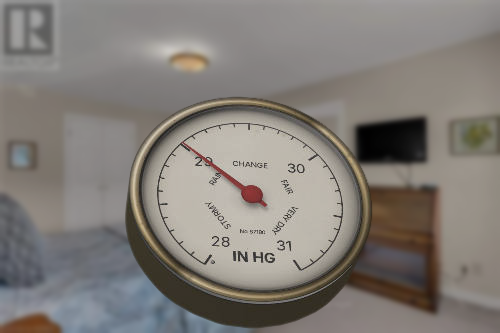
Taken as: 29 inHg
